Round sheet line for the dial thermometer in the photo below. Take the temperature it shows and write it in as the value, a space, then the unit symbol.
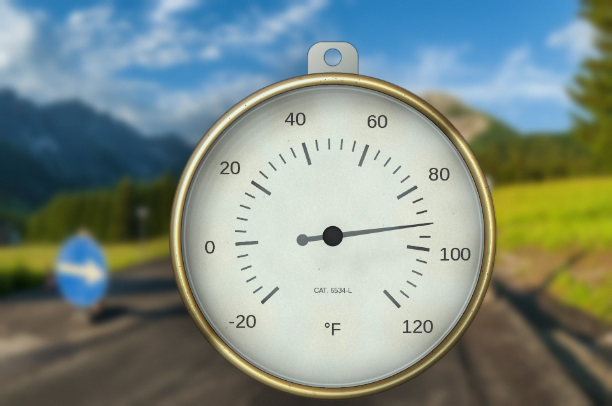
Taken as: 92 °F
